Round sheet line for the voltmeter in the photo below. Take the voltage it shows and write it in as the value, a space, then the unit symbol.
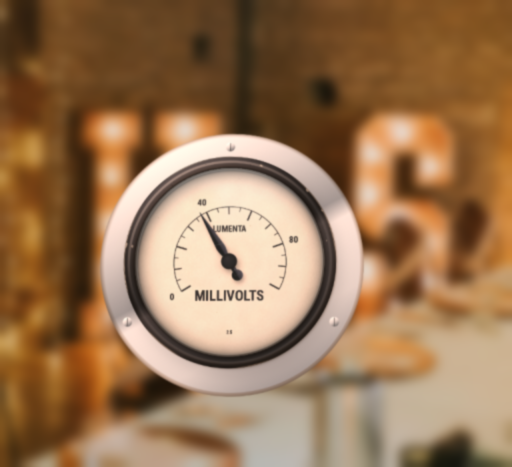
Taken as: 37.5 mV
